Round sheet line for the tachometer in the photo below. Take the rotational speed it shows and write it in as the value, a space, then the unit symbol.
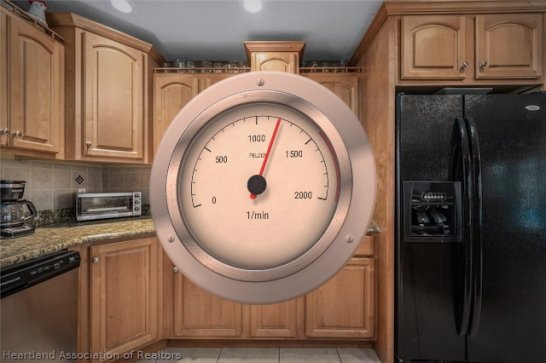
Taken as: 1200 rpm
